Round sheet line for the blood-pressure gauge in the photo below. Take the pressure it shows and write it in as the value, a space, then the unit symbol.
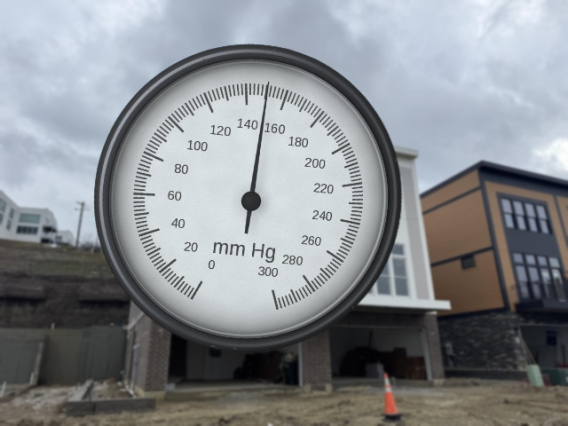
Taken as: 150 mmHg
